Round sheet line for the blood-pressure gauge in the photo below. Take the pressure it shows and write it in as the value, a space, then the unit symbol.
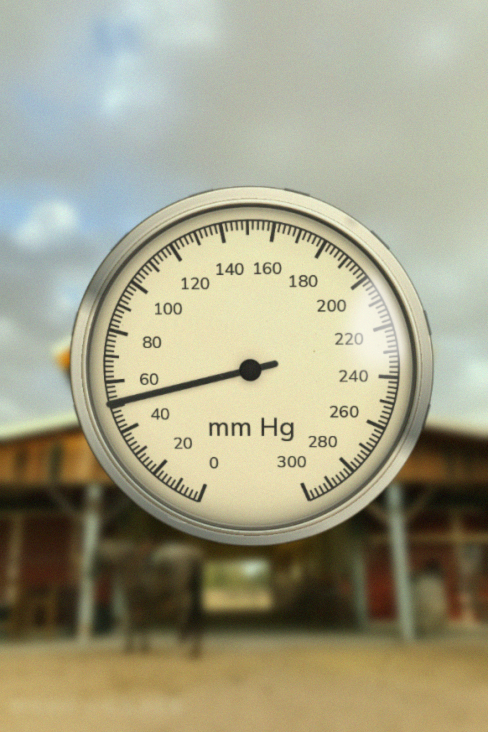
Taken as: 52 mmHg
